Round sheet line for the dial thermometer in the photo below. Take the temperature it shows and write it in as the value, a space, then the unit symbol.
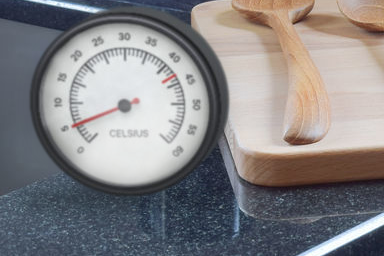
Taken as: 5 °C
